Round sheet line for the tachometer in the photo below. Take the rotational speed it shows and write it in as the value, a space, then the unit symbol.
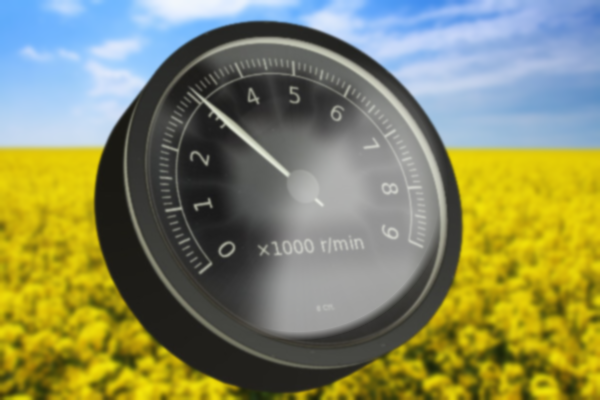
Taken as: 3000 rpm
